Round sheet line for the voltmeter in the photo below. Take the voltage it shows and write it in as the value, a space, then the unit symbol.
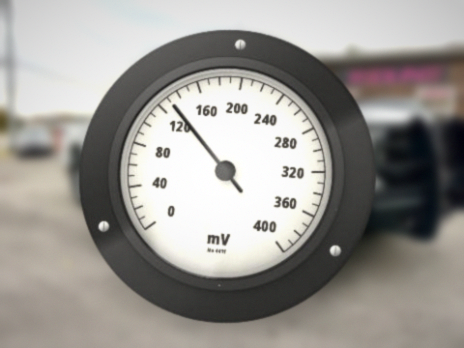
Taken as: 130 mV
